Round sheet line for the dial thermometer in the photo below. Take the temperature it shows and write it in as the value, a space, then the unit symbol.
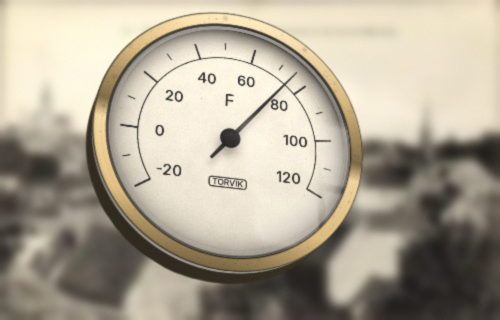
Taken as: 75 °F
